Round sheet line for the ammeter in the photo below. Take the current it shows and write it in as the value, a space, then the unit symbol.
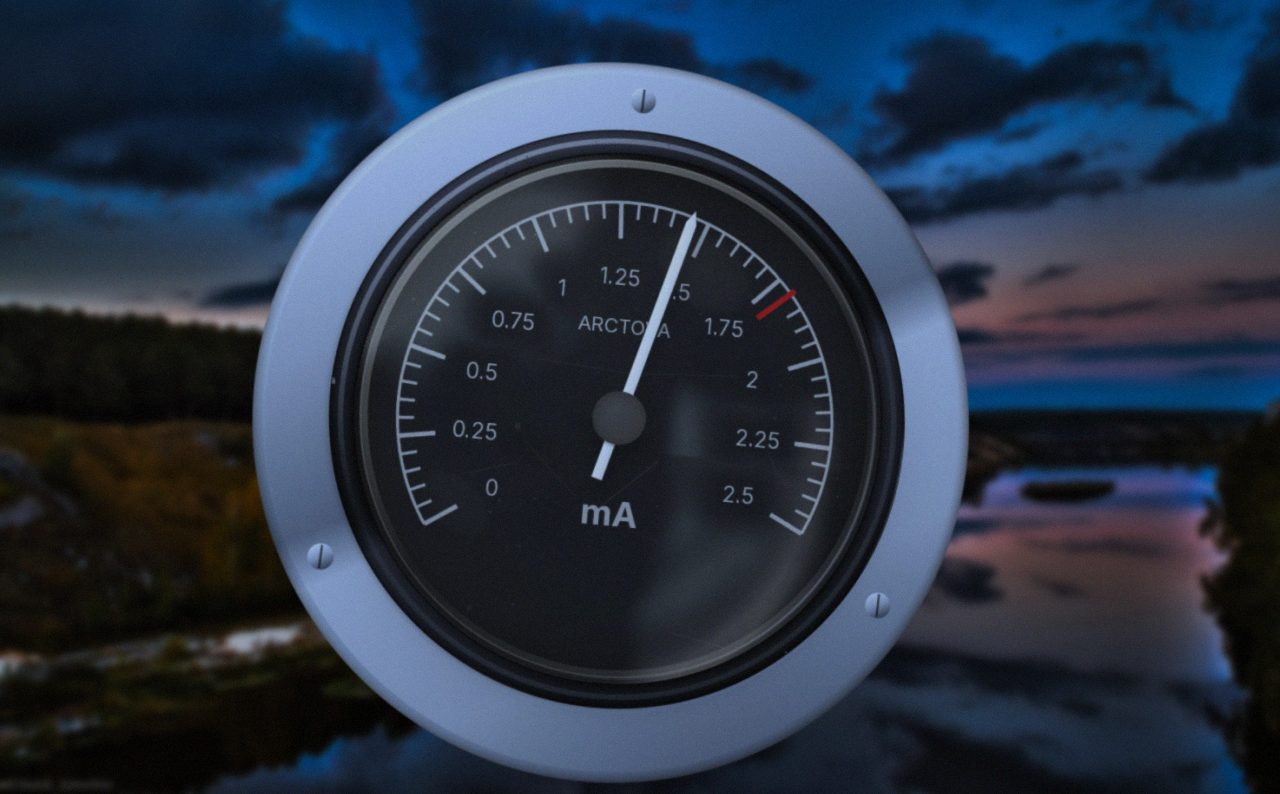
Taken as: 1.45 mA
